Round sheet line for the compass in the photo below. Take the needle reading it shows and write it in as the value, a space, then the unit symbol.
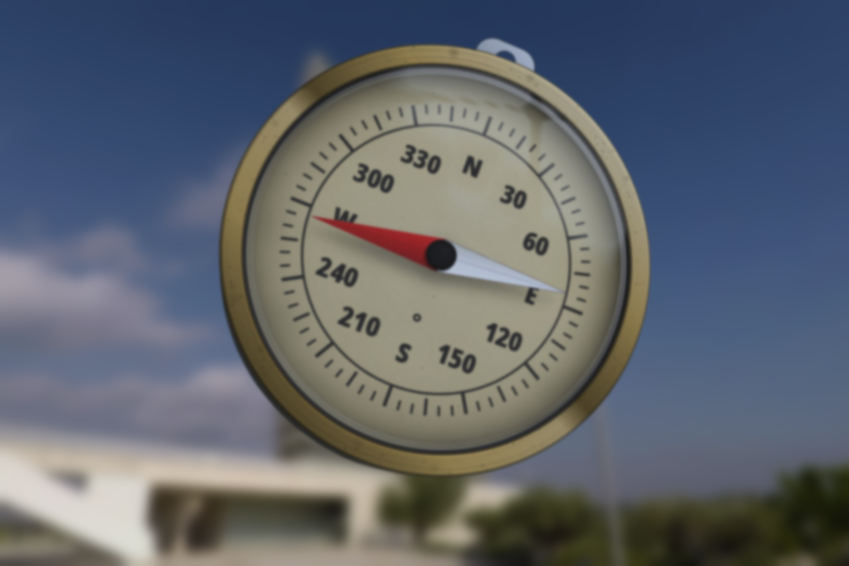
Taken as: 265 °
